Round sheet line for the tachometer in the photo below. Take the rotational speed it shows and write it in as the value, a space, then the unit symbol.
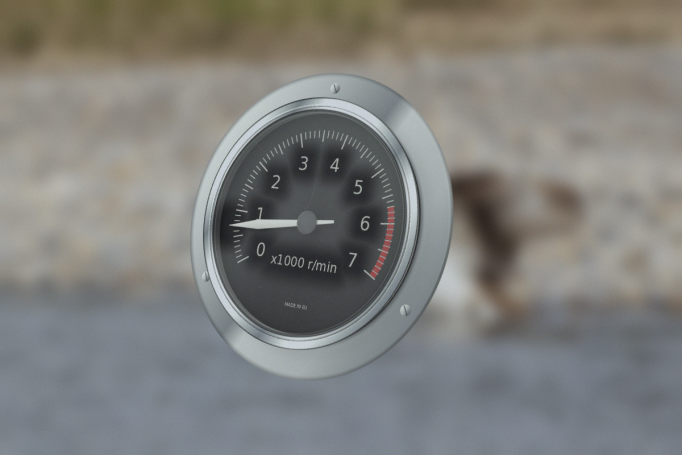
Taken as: 700 rpm
